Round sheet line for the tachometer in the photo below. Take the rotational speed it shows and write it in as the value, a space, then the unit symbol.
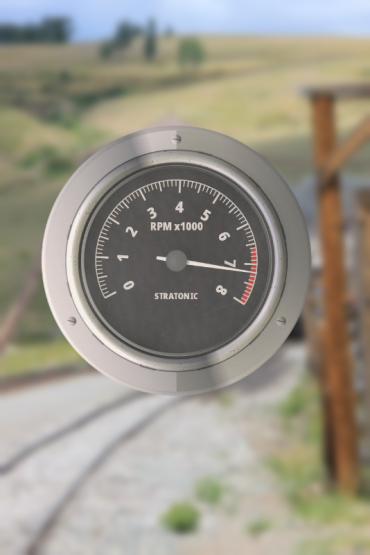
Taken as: 7200 rpm
